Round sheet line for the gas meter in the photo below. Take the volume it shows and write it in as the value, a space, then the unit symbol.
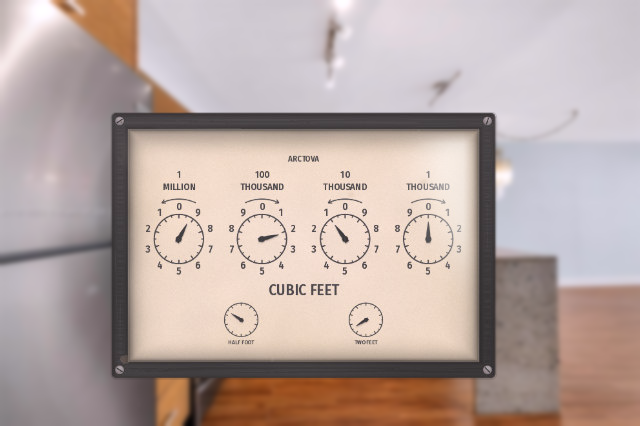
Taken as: 921000 ft³
